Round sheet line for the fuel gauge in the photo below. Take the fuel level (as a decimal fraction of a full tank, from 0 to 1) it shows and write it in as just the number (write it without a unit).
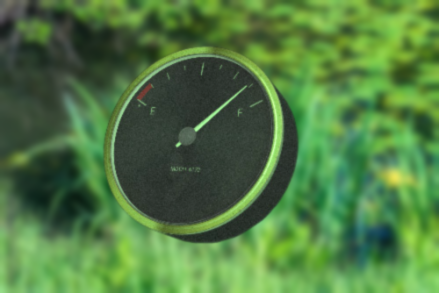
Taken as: 0.875
